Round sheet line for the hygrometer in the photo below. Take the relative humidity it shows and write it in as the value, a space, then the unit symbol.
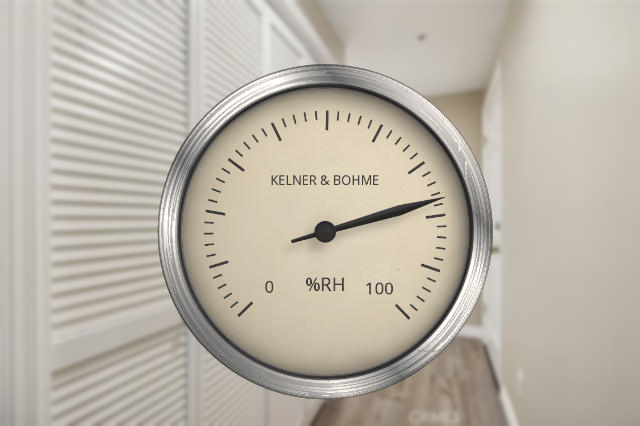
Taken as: 77 %
